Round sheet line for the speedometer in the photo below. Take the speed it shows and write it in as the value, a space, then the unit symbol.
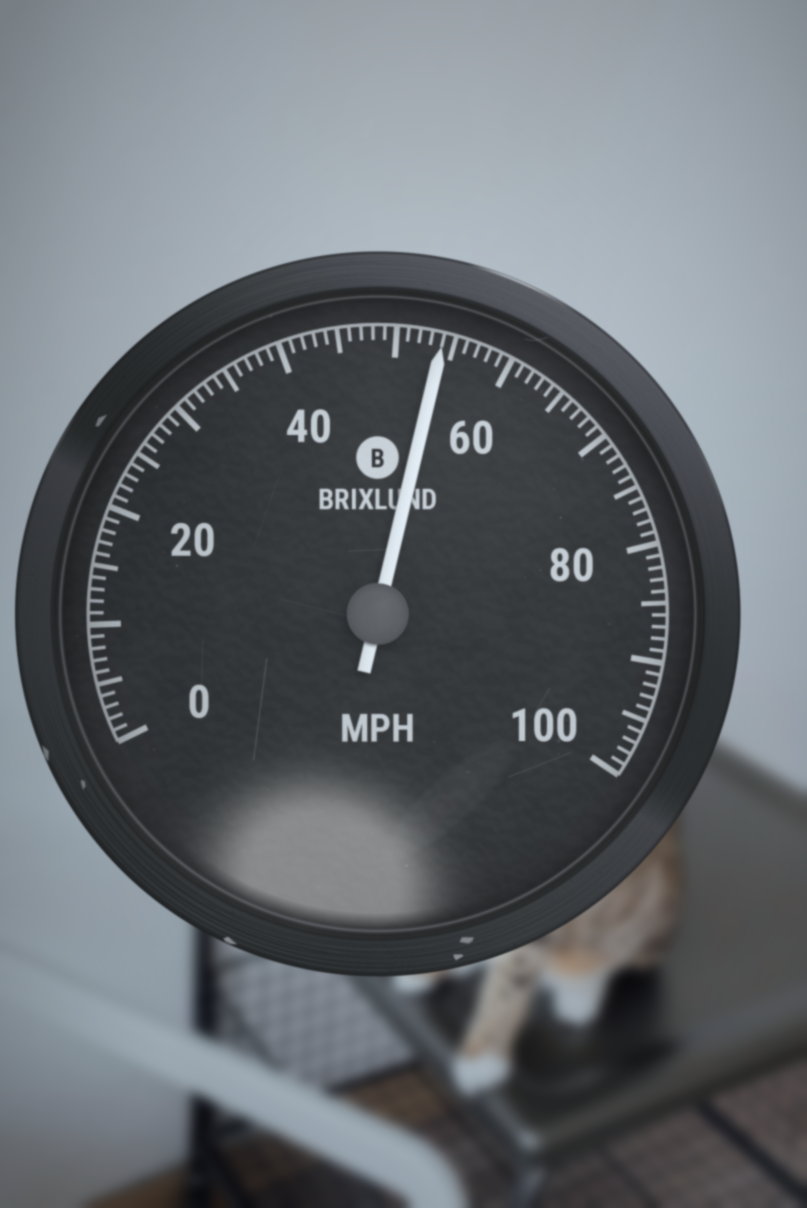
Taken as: 54 mph
